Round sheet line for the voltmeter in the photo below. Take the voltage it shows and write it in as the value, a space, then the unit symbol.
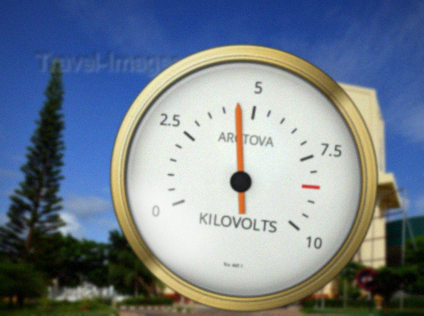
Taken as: 4.5 kV
